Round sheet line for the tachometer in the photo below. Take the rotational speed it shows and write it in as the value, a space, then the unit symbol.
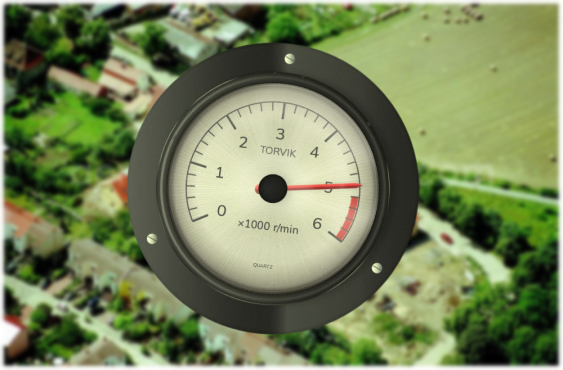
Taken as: 5000 rpm
